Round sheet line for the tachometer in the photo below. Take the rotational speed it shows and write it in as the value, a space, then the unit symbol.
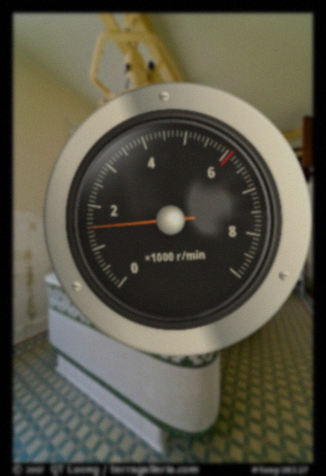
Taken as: 1500 rpm
